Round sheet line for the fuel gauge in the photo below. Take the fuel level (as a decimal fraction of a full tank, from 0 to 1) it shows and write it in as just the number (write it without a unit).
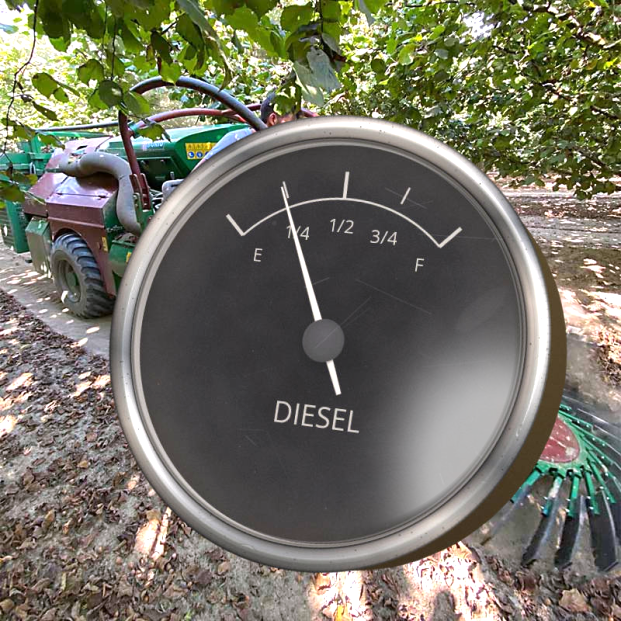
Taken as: 0.25
